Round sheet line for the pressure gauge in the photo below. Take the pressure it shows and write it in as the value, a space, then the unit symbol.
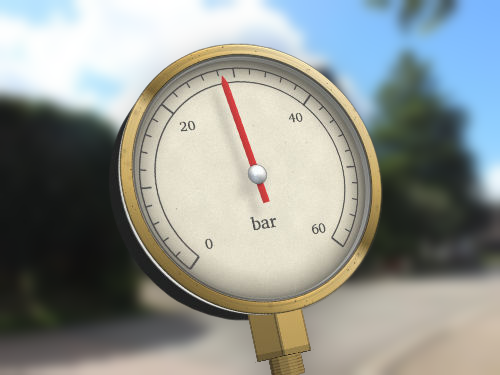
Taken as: 28 bar
